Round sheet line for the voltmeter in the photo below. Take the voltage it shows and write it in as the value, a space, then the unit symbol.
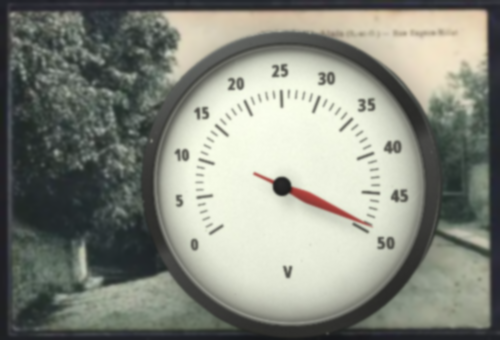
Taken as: 49 V
